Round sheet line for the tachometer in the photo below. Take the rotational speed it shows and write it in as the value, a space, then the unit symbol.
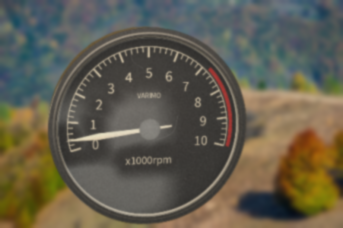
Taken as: 400 rpm
